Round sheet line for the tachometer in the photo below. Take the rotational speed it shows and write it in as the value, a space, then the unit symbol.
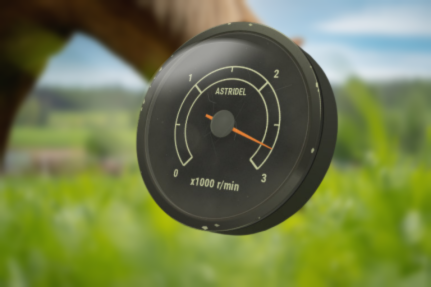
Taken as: 2750 rpm
